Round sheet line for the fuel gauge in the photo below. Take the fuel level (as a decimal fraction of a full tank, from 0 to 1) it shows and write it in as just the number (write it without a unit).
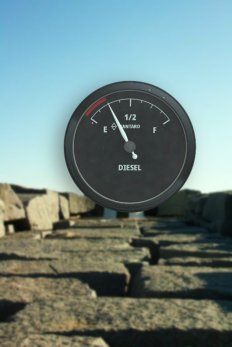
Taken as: 0.25
